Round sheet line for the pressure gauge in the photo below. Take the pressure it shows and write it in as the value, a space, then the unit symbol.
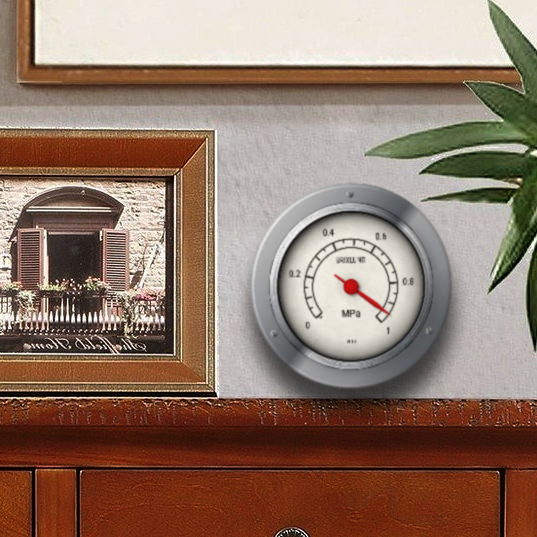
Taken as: 0.95 MPa
